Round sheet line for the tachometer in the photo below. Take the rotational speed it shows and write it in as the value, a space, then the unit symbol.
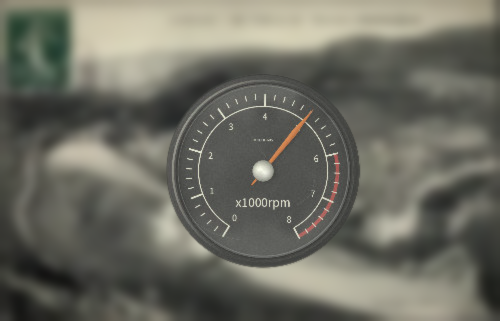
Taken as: 5000 rpm
